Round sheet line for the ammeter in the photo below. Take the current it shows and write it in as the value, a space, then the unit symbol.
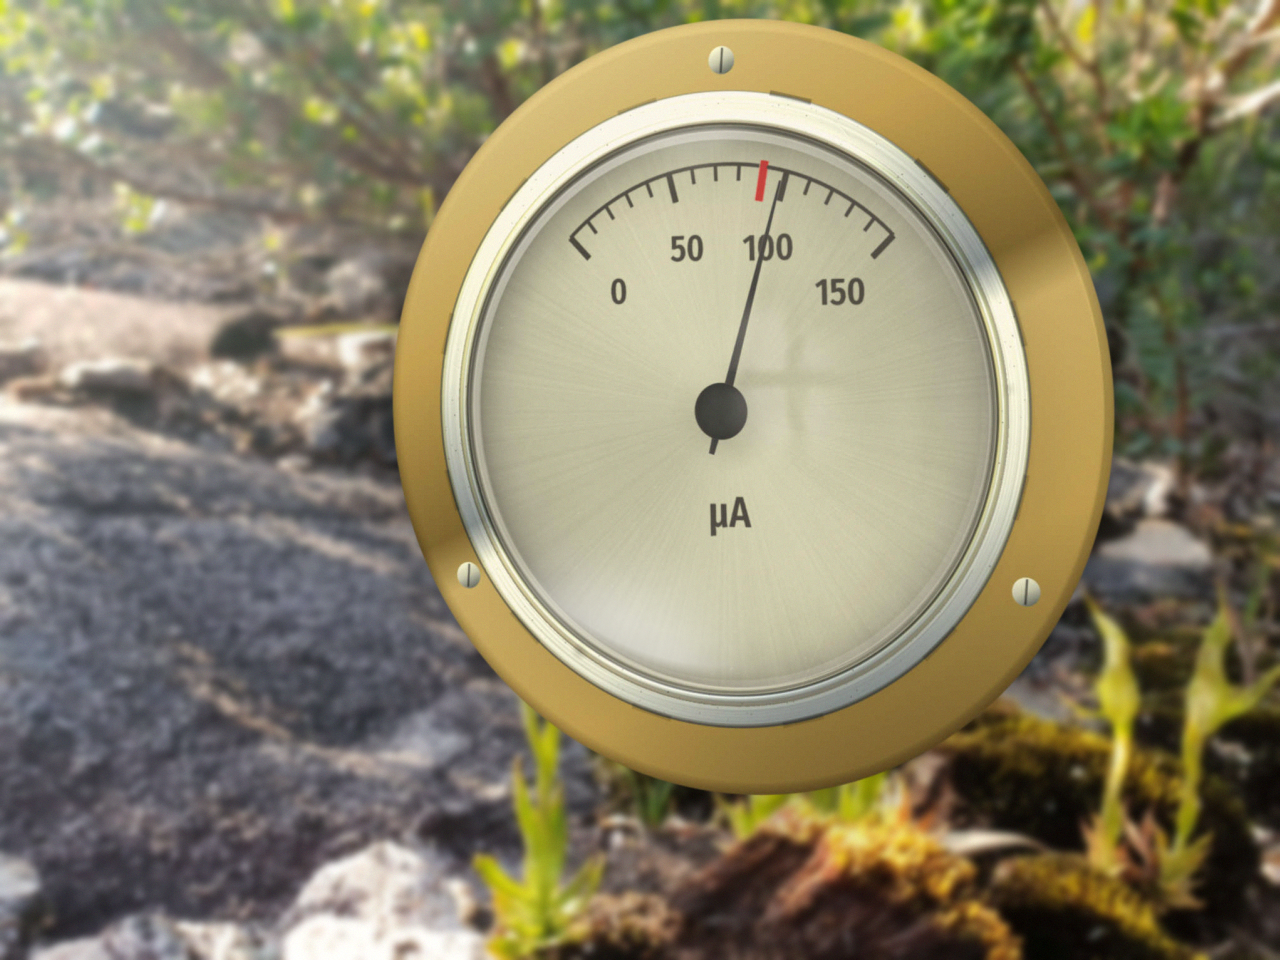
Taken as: 100 µA
